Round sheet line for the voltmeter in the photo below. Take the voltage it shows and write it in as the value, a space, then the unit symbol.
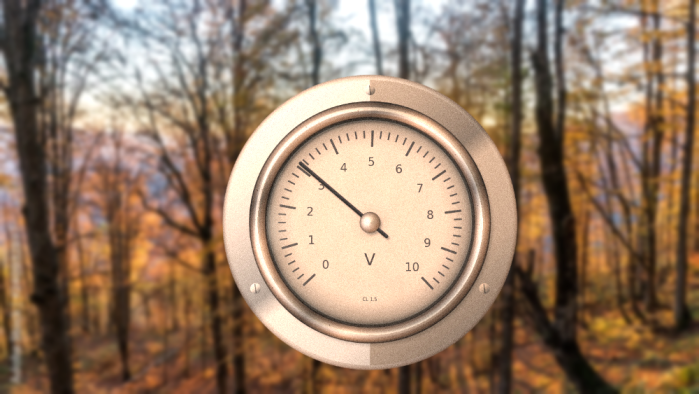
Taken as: 3.1 V
